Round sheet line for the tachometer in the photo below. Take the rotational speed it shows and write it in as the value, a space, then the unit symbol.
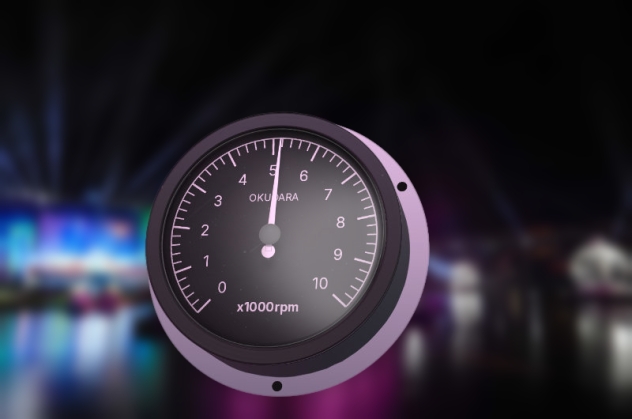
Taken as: 5200 rpm
